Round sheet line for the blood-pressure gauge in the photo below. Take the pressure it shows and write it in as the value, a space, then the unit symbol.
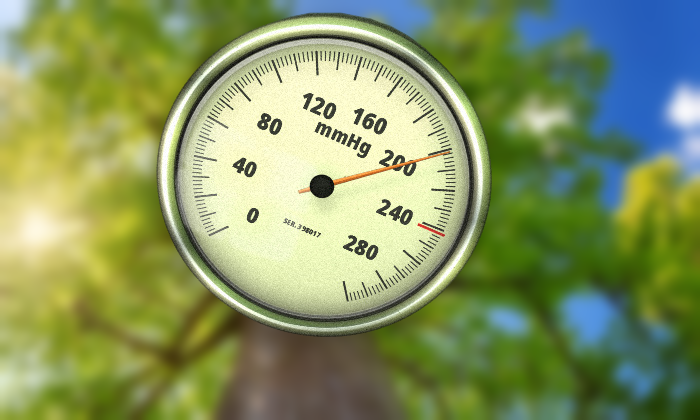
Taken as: 200 mmHg
